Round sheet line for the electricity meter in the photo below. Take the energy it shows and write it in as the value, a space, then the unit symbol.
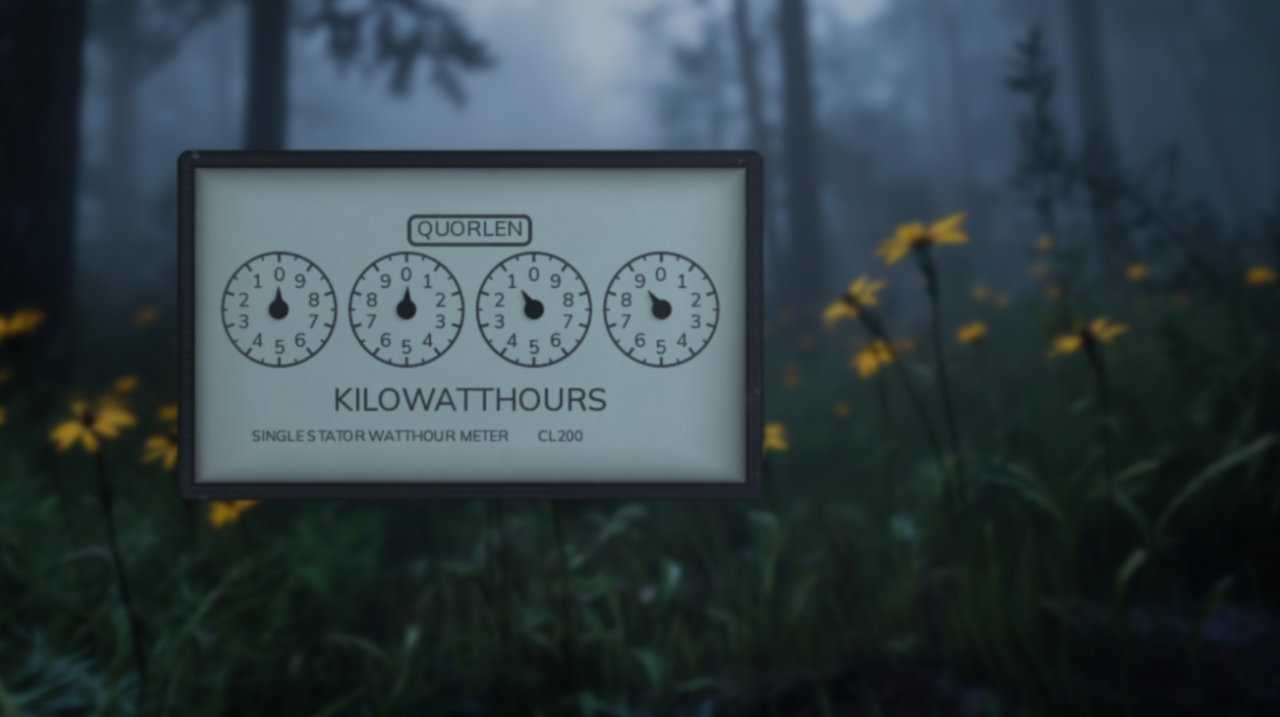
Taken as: 9 kWh
